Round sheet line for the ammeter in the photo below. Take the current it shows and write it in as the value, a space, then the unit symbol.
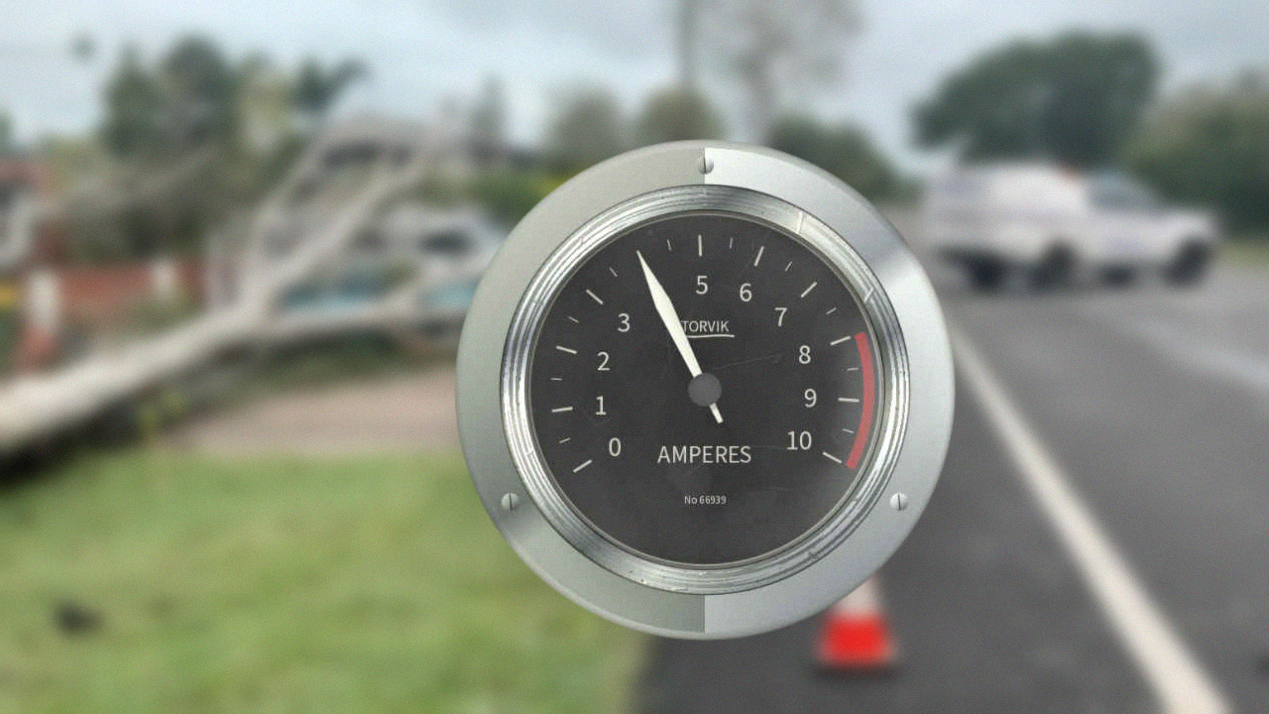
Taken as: 4 A
